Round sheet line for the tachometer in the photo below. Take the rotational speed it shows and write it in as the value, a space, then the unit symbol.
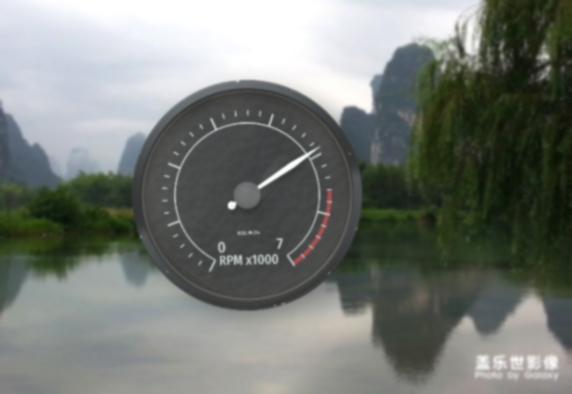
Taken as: 4900 rpm
